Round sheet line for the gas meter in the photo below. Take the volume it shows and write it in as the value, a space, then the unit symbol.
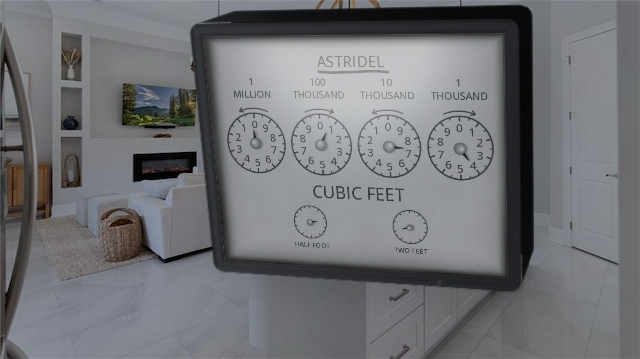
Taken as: 7400 ft³
